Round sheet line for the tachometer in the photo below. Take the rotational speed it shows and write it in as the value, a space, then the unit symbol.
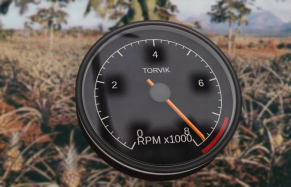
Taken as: 7800 rpm
